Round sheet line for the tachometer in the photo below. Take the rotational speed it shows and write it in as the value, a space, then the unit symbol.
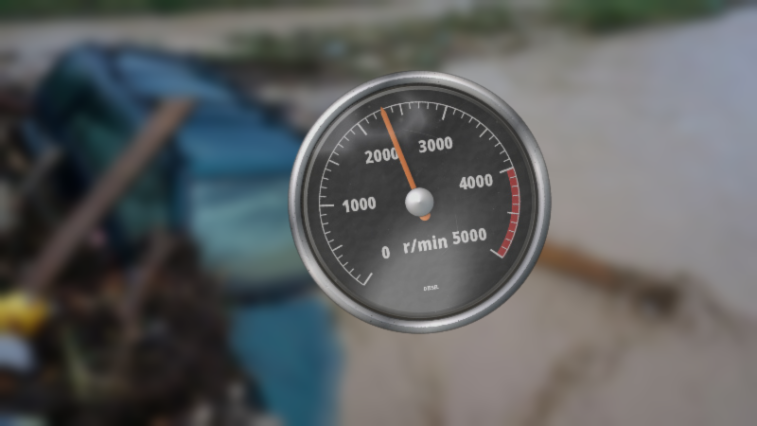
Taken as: 2300 rpm
